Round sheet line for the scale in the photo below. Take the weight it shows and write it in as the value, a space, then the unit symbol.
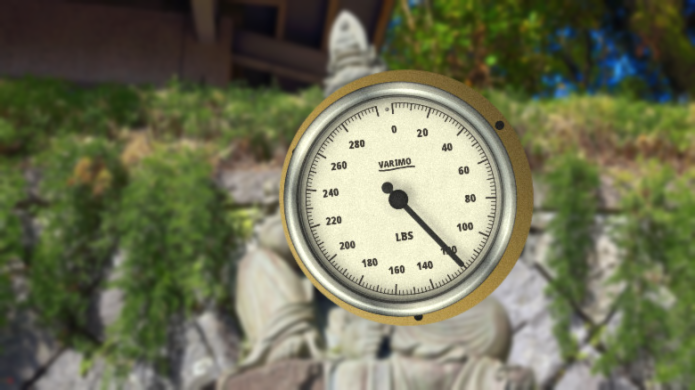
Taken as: 120 lb
